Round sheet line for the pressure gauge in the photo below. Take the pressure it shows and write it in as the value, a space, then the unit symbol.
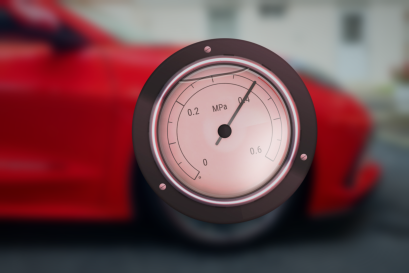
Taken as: 0.4 MPa
